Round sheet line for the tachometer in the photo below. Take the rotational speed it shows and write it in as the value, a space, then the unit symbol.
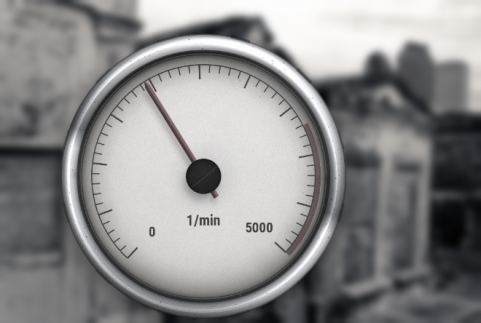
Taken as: 1950 rpm
